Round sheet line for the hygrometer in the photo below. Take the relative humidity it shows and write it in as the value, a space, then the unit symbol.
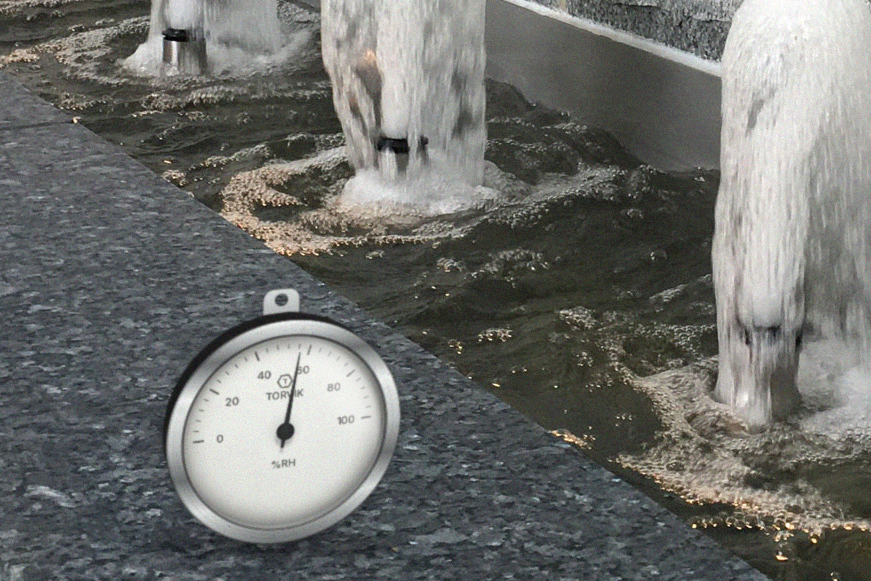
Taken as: 56 %
